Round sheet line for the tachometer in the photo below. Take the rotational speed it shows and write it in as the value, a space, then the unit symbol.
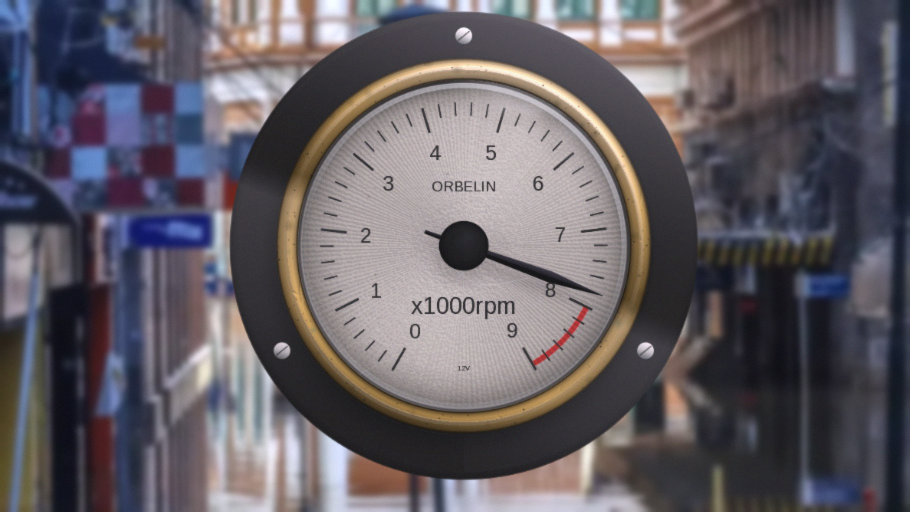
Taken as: 7800 rpm
